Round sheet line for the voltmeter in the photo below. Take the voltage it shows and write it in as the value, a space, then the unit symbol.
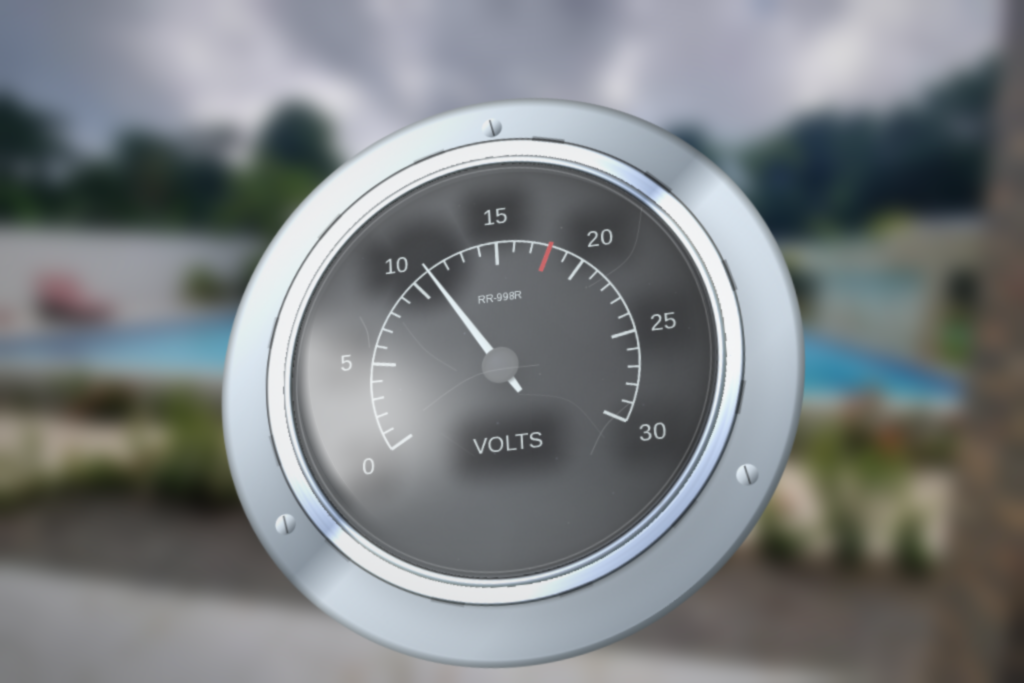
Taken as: 11 V
